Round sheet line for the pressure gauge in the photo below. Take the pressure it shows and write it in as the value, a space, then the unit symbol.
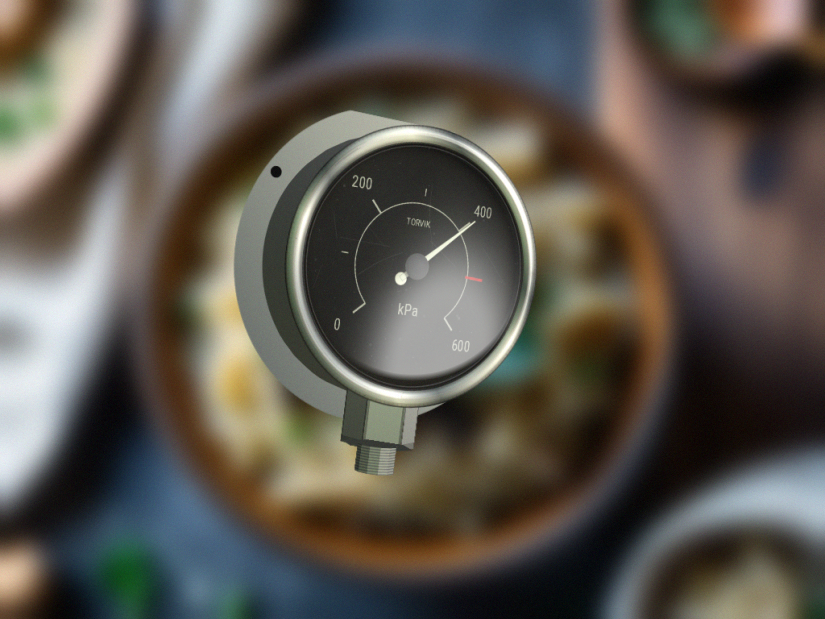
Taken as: 400 kPa
